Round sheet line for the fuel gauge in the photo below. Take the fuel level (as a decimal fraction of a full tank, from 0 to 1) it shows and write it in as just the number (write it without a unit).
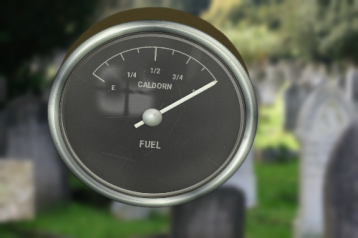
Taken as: 1
